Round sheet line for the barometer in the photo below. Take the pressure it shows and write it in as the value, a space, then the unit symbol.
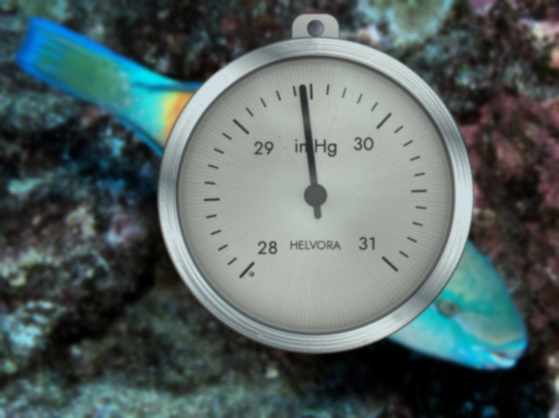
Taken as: 29.45 inHg
